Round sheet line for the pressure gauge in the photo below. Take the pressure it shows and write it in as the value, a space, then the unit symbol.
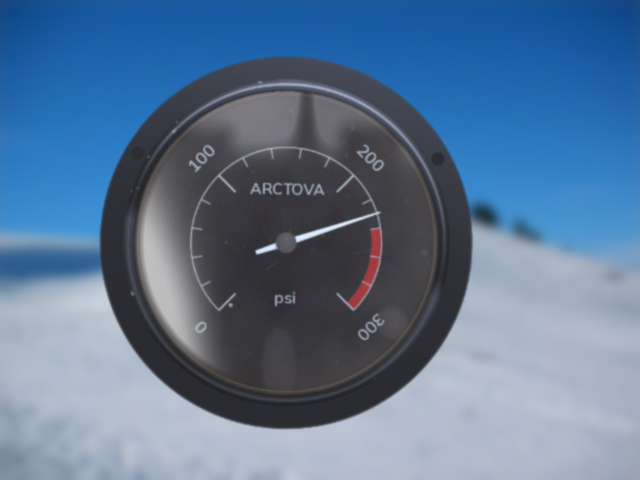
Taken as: 230 psi
